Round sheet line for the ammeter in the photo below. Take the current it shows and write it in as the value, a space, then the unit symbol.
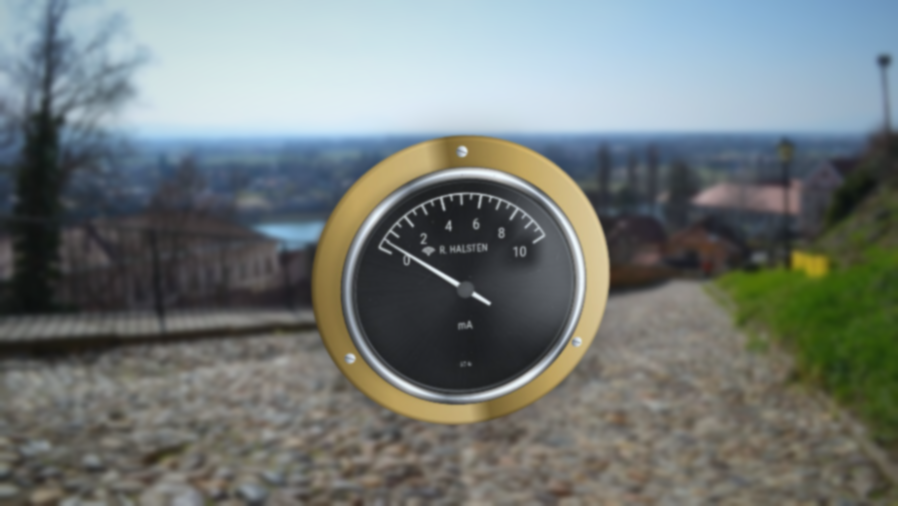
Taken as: 0.5 mA
